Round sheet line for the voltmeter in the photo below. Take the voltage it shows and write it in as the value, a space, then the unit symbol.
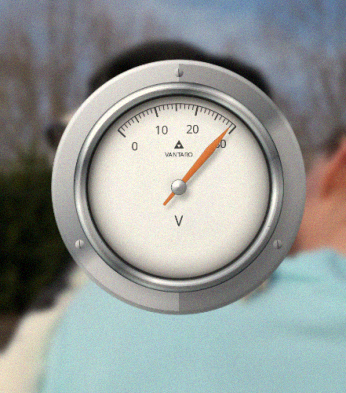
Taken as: 29 V
